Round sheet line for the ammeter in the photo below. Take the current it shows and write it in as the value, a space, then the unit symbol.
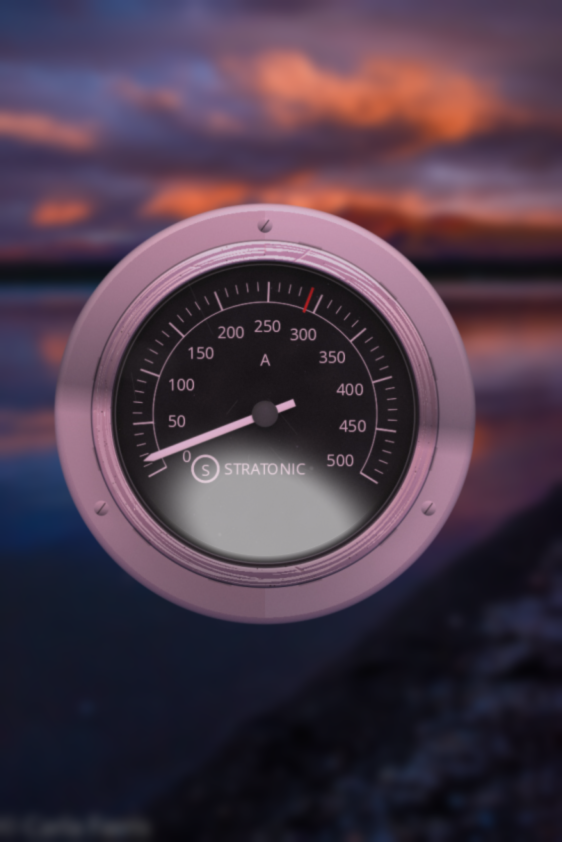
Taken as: 15 A
